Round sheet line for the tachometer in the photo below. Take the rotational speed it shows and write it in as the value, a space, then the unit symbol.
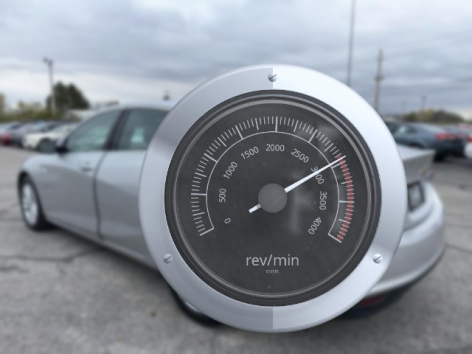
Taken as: 2950 rpm
